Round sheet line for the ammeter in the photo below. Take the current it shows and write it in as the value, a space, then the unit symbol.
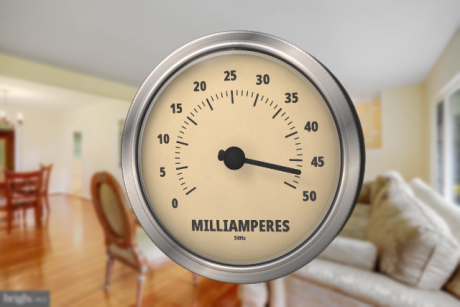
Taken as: 47 mA
